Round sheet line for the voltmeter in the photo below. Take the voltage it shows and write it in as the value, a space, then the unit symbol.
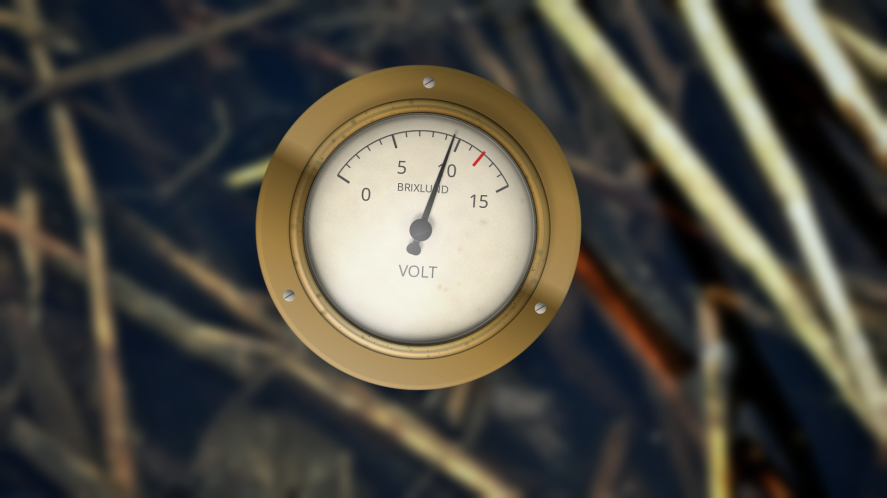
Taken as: 9.5 V
